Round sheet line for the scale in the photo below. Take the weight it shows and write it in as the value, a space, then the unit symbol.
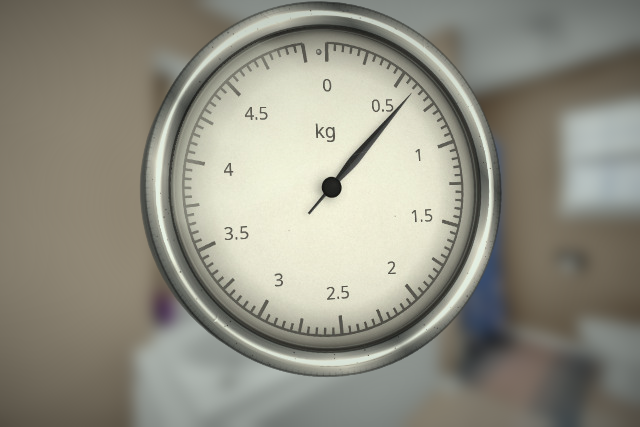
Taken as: 0.6 kg
